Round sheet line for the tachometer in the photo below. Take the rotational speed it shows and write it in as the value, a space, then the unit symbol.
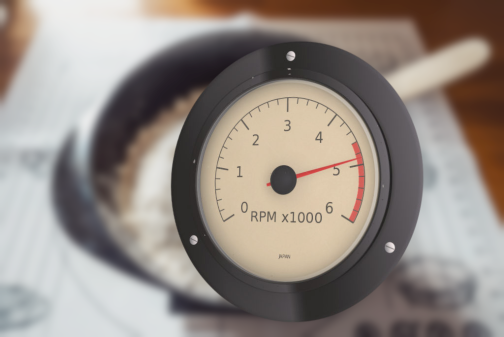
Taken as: 4900 rpm
